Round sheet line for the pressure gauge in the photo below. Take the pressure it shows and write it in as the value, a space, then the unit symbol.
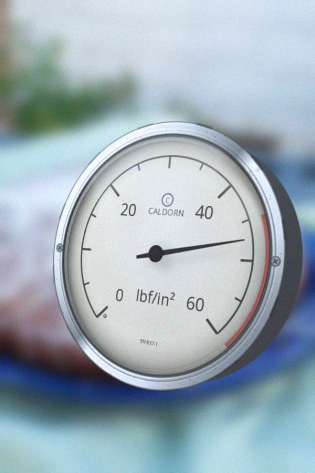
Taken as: 47.5 psi
